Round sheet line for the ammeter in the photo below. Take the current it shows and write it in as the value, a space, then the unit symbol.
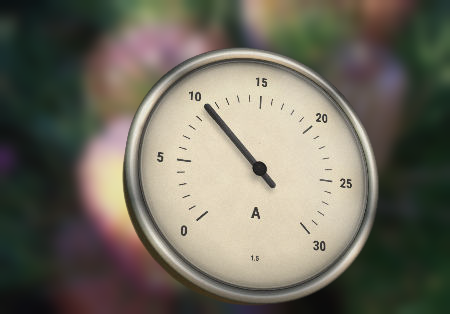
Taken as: 10 A
